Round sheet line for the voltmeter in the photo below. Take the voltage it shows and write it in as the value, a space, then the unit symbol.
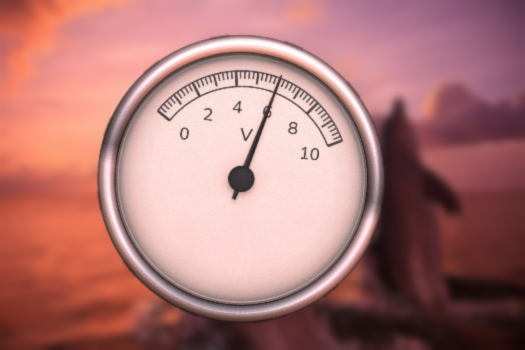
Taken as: 6 V
